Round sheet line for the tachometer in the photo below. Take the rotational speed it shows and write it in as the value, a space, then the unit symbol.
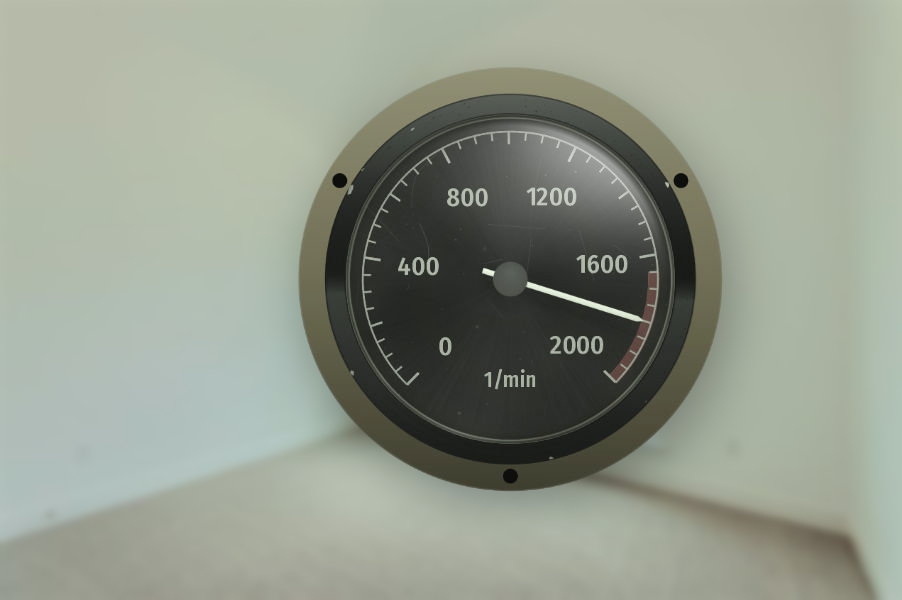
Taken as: 1800 rpm
